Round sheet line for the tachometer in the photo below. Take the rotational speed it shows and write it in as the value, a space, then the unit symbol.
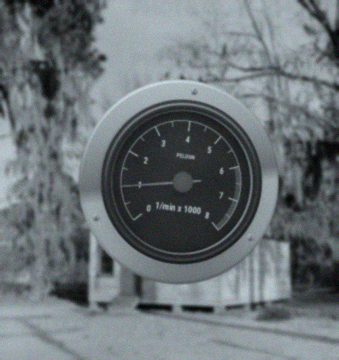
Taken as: 1000 rpm
